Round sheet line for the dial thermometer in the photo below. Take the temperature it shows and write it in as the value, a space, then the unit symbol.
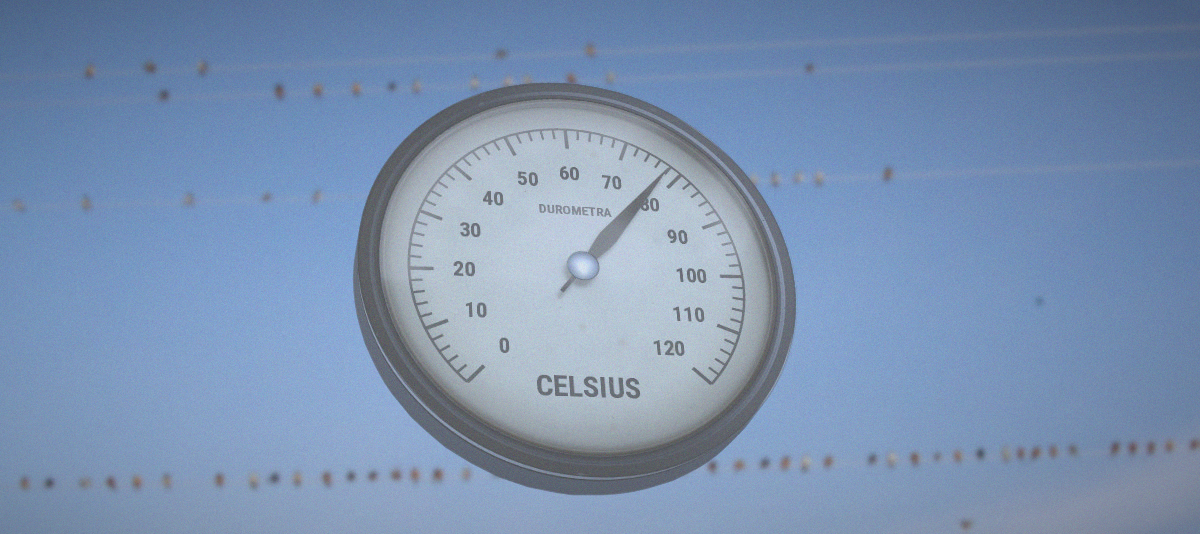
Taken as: 78 °C
